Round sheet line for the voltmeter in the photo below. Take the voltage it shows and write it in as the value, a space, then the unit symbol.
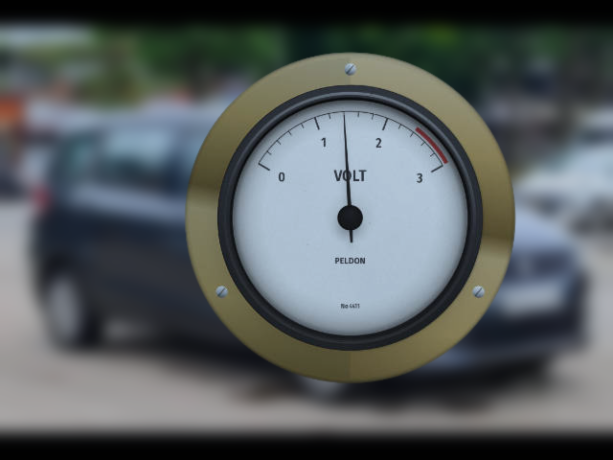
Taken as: 1.4 V
